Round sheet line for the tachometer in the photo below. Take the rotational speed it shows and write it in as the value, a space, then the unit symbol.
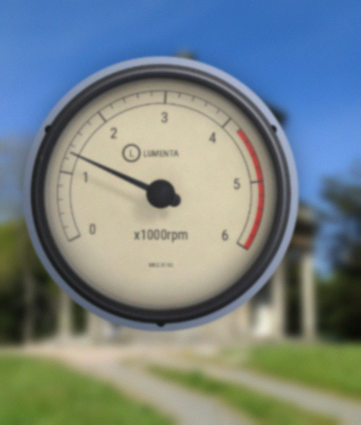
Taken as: 1300 rpm
